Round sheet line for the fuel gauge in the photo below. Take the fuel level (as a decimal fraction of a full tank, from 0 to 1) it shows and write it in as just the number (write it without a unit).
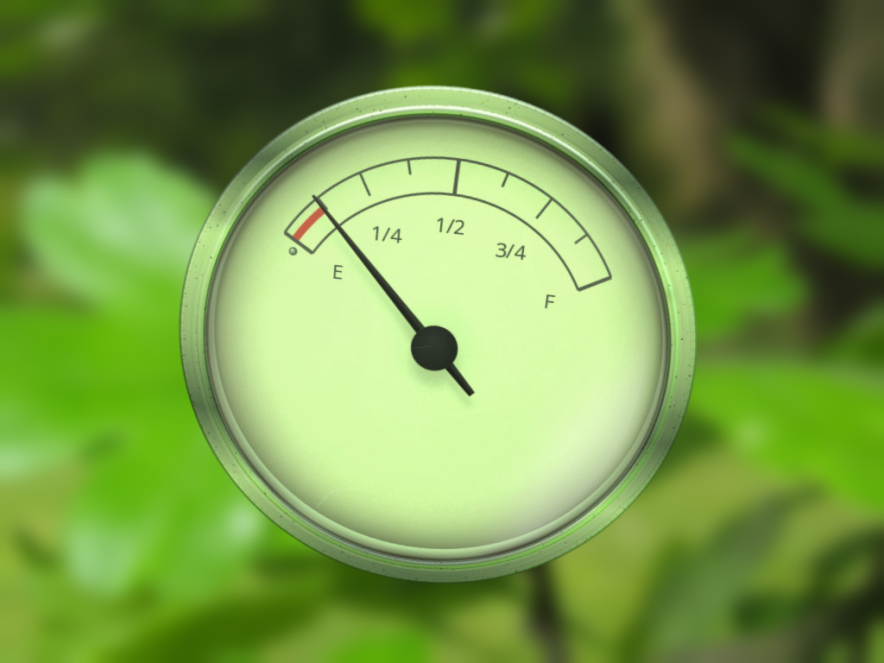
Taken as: 0.125
